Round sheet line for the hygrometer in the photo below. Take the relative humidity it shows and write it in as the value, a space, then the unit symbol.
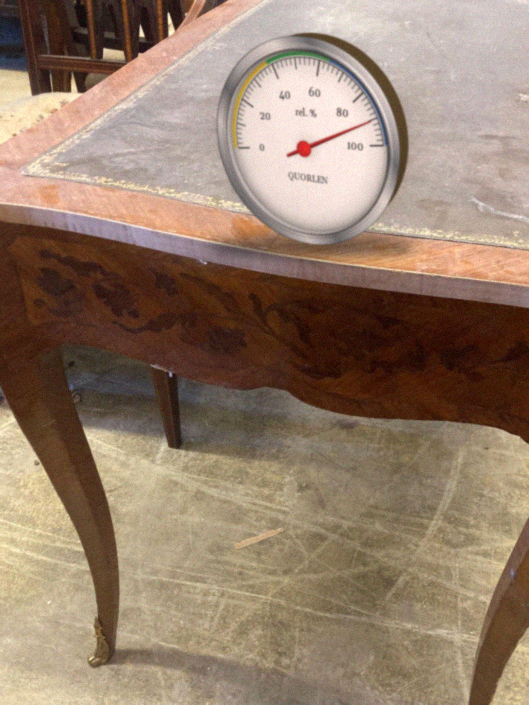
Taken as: 90 %
